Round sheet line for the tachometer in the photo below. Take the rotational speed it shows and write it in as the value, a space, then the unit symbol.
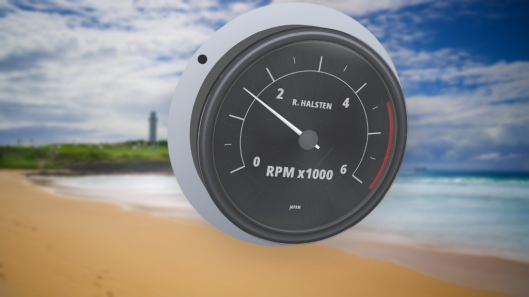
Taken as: 1500 rpm
